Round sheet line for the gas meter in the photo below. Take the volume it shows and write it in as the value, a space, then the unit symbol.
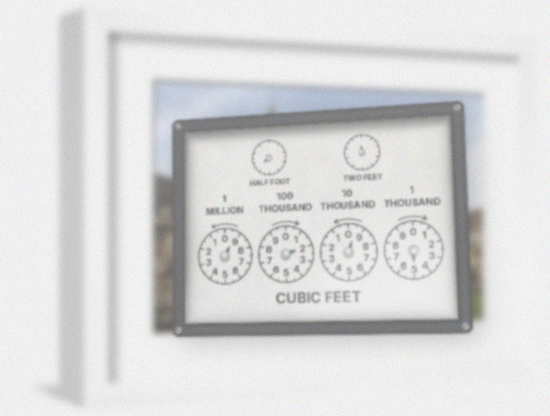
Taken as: 919500 ft³
